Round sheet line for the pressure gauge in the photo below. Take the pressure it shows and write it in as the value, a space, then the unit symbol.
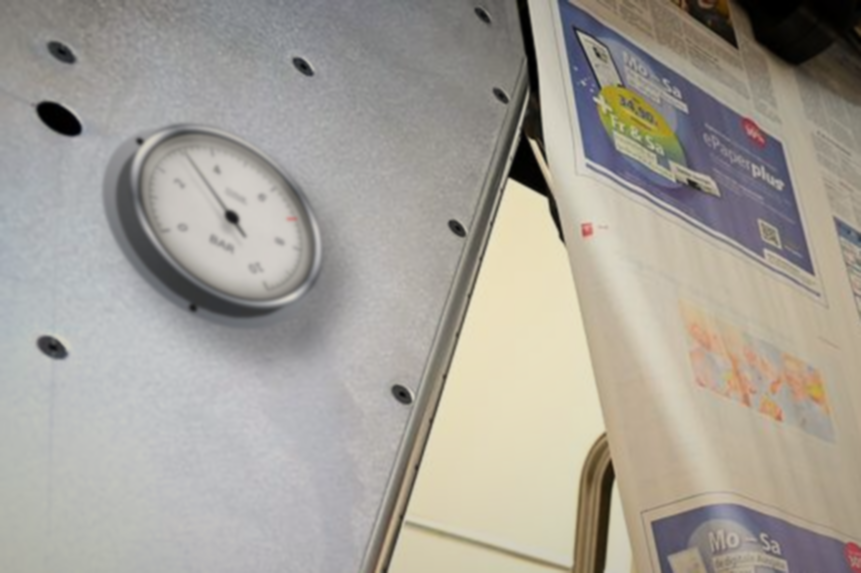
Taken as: 3 bar
